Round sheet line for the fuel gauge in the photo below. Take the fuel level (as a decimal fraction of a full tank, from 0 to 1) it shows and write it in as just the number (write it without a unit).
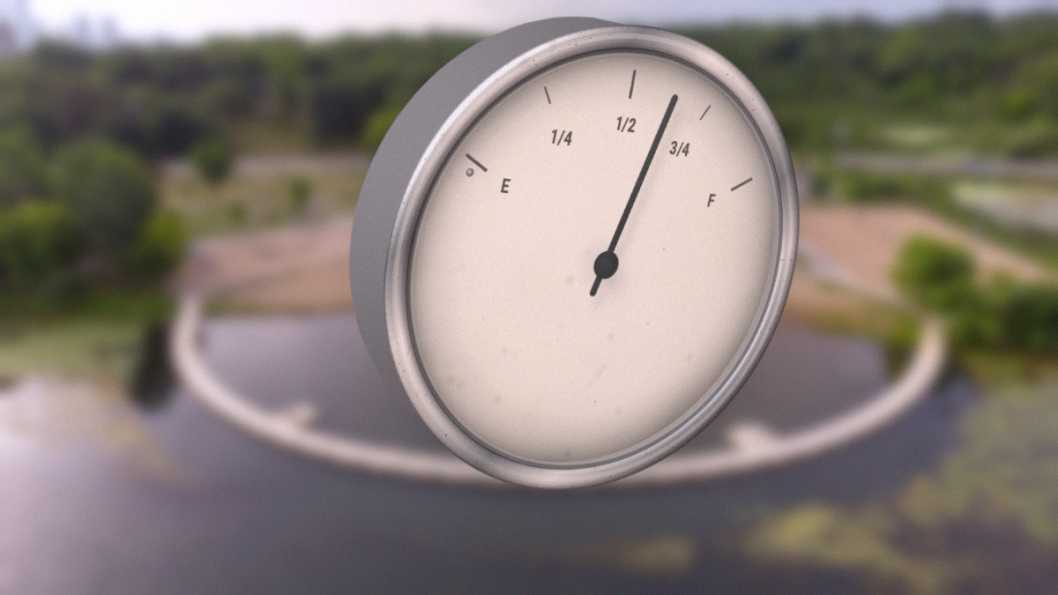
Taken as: 0.625
